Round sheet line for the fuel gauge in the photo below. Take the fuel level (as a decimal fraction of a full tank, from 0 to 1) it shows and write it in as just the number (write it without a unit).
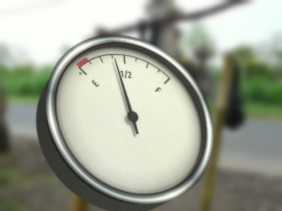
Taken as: 0.375
